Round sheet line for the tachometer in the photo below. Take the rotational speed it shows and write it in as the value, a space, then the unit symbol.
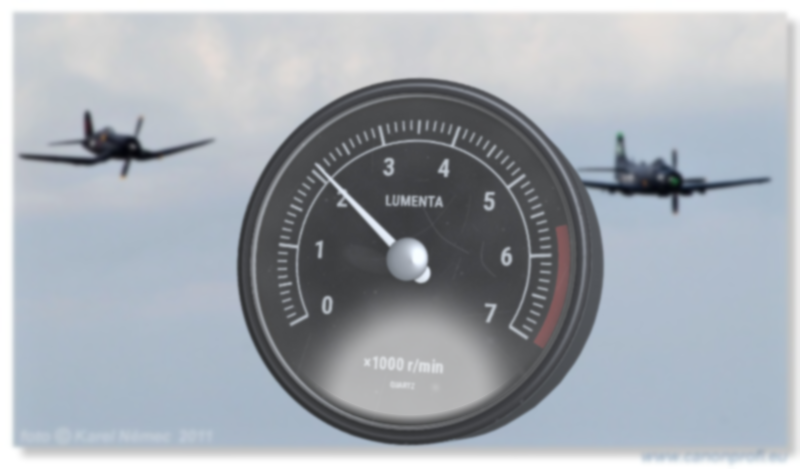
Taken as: 2100 rpm
